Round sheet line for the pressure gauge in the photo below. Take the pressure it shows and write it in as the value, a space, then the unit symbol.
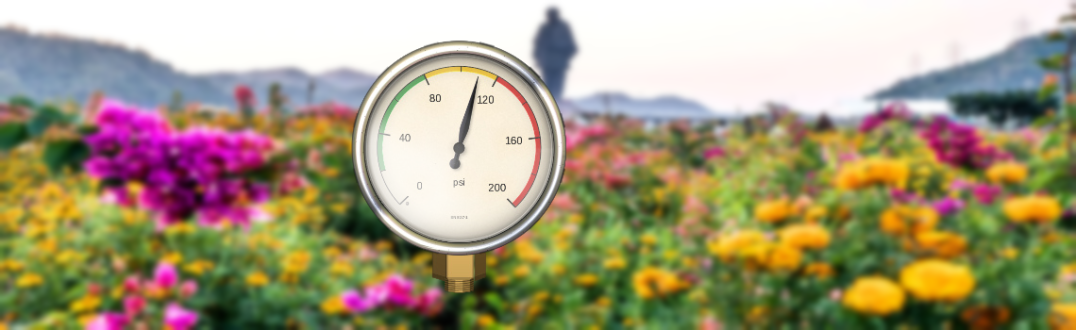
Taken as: 110 psi
